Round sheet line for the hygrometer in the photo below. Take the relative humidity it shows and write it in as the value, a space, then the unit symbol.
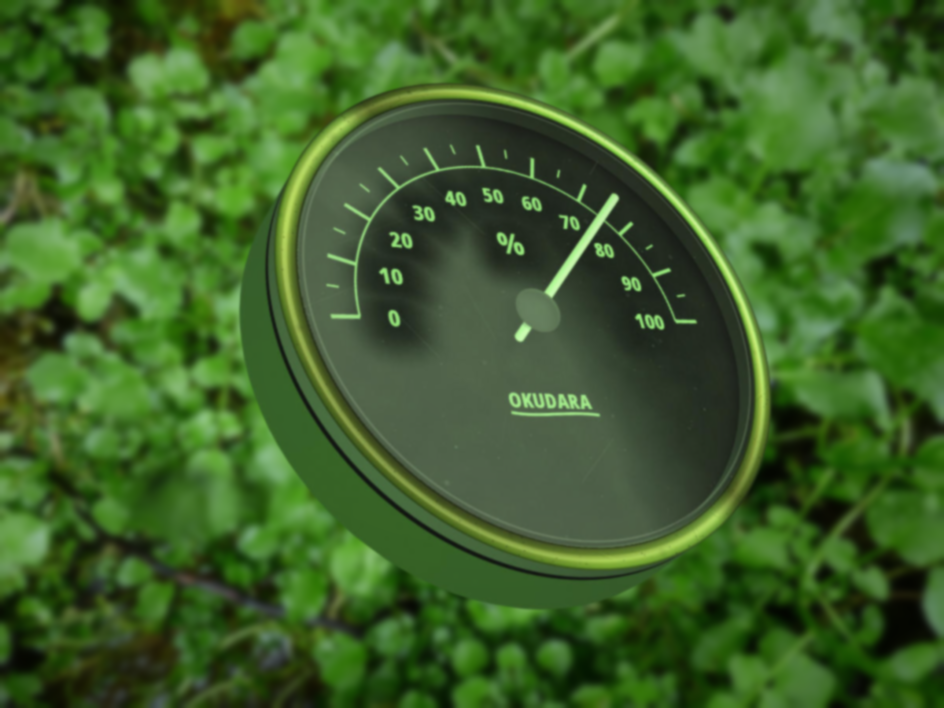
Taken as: 75 %
